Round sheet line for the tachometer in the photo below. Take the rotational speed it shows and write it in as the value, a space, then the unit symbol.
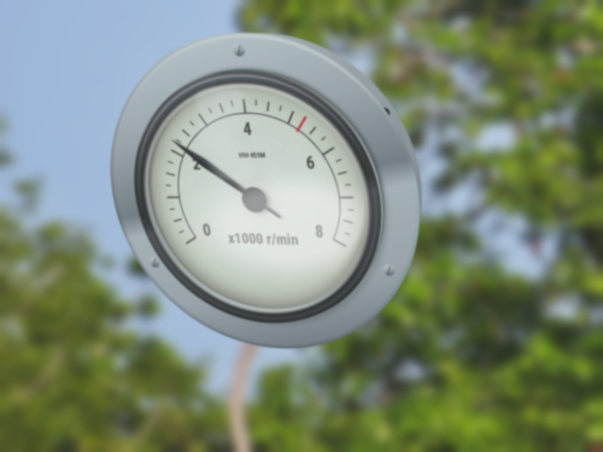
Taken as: 2250 rpm
